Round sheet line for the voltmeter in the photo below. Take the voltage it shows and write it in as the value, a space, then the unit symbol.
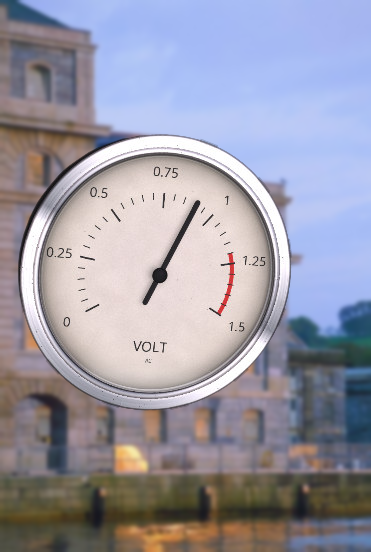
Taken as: 0.9 V
